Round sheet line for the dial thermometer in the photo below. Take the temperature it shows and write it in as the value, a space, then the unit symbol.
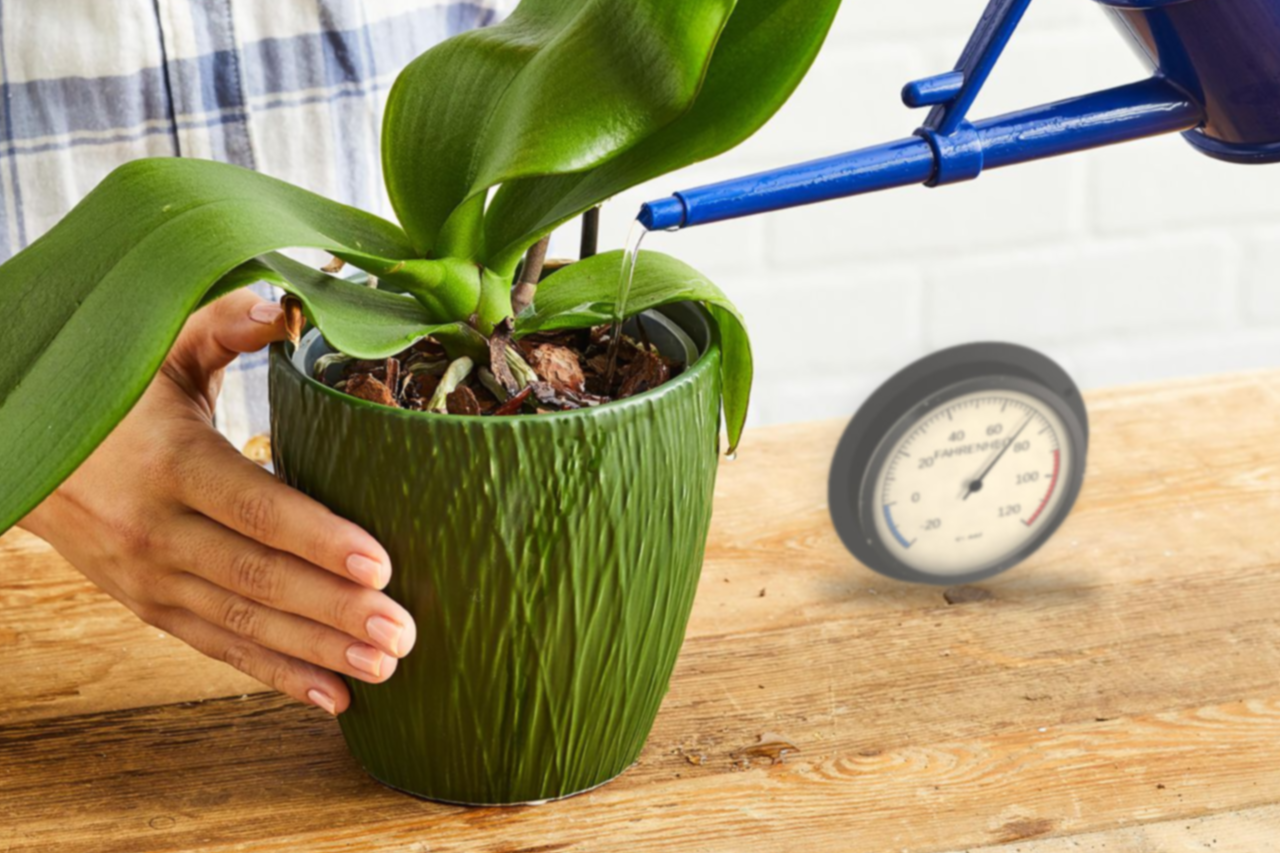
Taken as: 70 °F
